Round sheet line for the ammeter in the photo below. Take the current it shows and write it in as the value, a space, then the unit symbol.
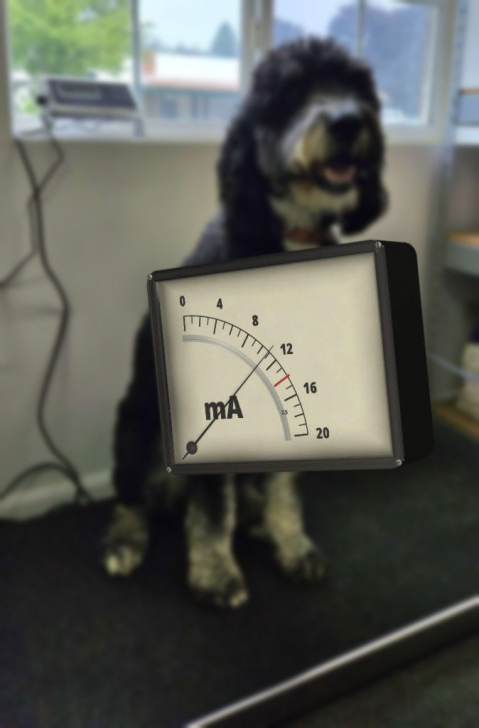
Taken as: 11 mA
